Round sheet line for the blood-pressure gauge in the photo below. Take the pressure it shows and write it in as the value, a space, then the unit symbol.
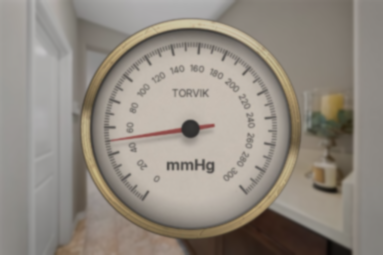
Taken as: 50 mmHg
